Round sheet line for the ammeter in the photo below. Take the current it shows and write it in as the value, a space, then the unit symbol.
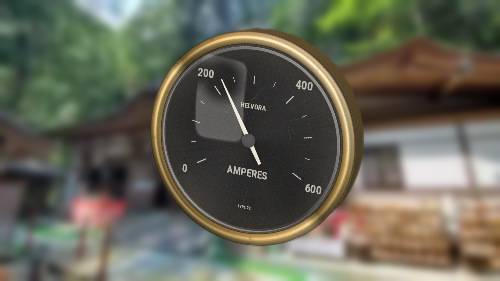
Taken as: 225 A
